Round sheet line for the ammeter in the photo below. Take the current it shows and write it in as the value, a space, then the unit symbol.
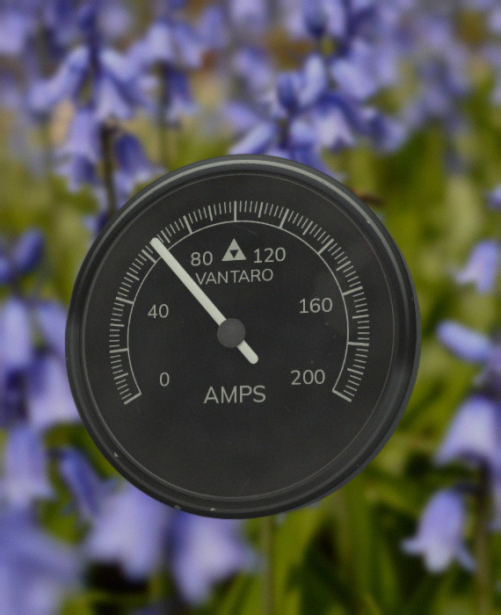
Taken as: 66 A
